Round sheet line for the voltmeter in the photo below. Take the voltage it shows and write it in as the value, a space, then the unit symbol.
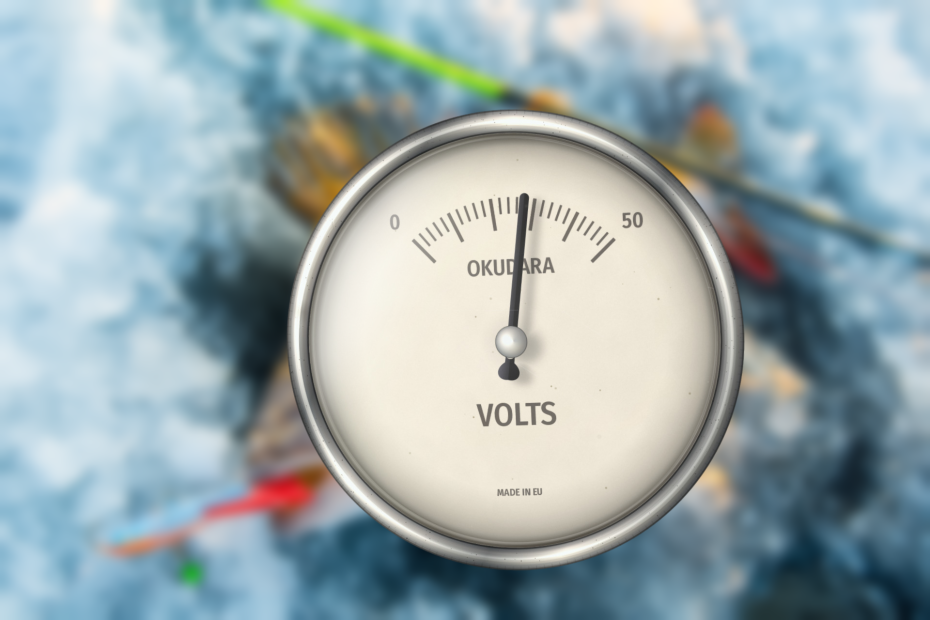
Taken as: 28 V
